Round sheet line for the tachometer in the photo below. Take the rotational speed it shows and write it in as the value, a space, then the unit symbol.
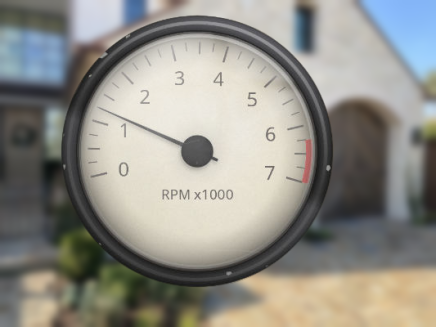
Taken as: 1250 rpm
